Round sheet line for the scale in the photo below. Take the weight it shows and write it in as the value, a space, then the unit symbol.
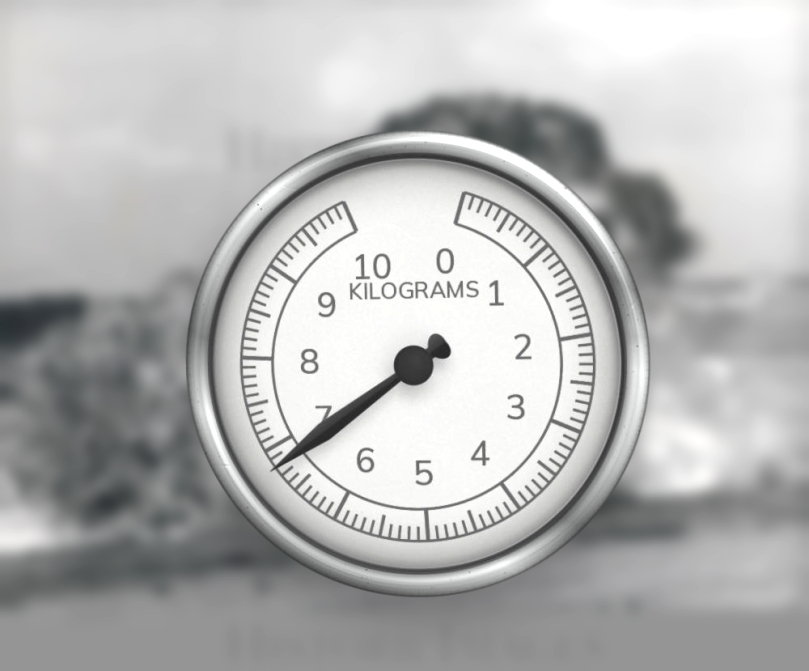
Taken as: 6.8 kg
